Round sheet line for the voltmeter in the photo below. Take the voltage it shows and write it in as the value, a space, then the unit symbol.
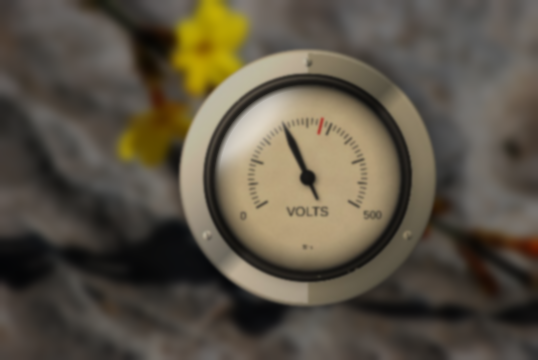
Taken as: 200 V
